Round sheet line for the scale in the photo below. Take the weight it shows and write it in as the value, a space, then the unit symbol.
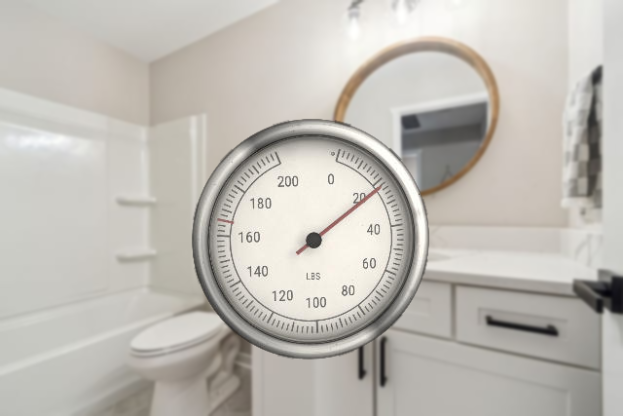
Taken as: 22 lb
